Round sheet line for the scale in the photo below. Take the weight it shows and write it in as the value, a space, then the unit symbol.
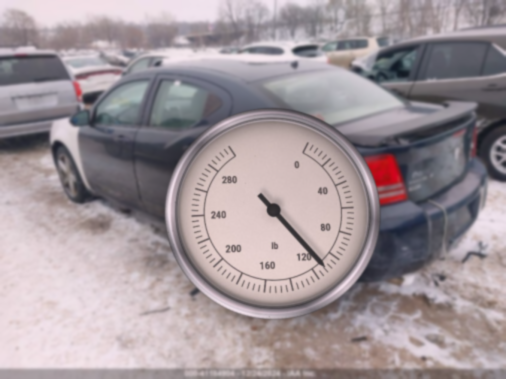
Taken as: 112 lb
